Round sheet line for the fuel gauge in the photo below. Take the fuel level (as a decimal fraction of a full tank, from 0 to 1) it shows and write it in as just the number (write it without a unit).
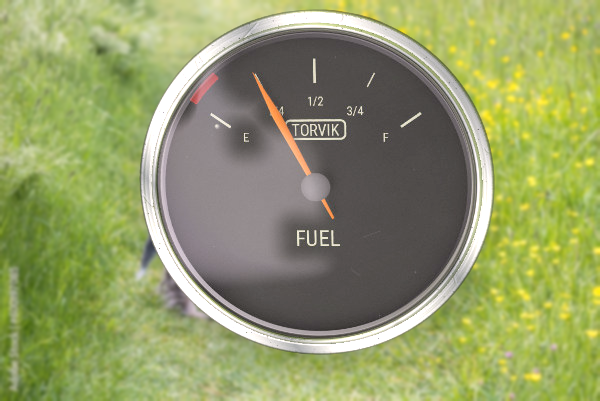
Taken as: 0.25
